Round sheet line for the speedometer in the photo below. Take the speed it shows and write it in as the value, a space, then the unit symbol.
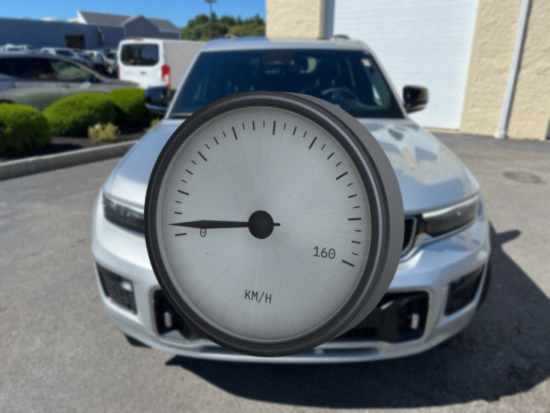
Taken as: 5 km/h
